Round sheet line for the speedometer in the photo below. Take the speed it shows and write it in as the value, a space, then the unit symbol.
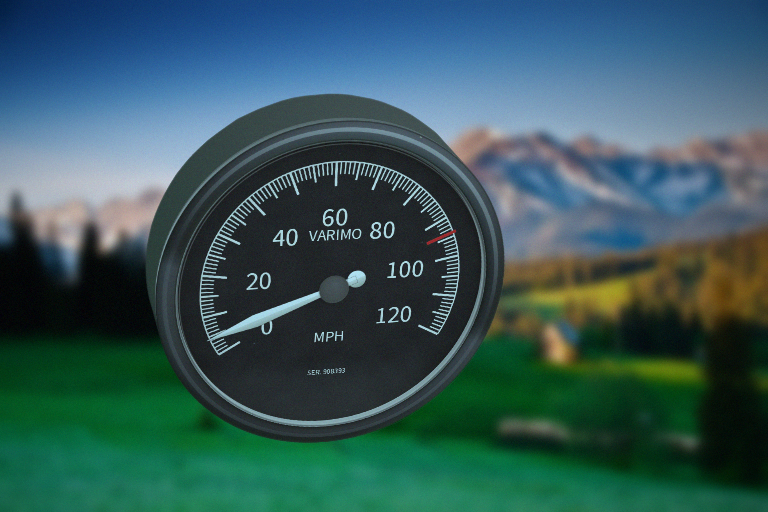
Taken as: 5 mph
